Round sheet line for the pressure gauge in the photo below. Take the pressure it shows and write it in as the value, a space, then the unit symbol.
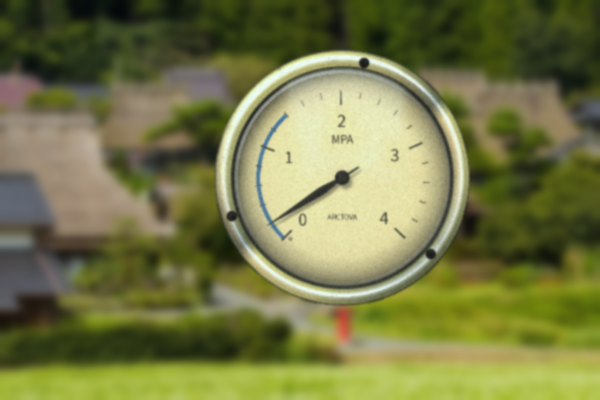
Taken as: 0.2 MPa
